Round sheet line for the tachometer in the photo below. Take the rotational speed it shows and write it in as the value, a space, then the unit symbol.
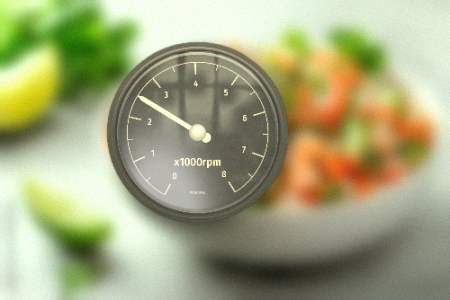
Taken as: 2500 rpm
